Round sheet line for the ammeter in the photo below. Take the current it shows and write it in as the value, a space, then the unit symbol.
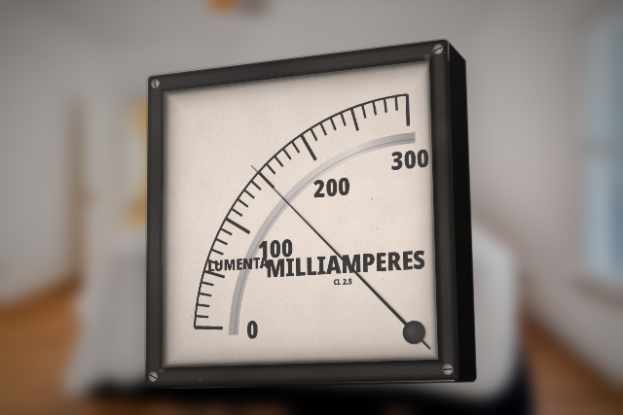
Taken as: 150 mA
